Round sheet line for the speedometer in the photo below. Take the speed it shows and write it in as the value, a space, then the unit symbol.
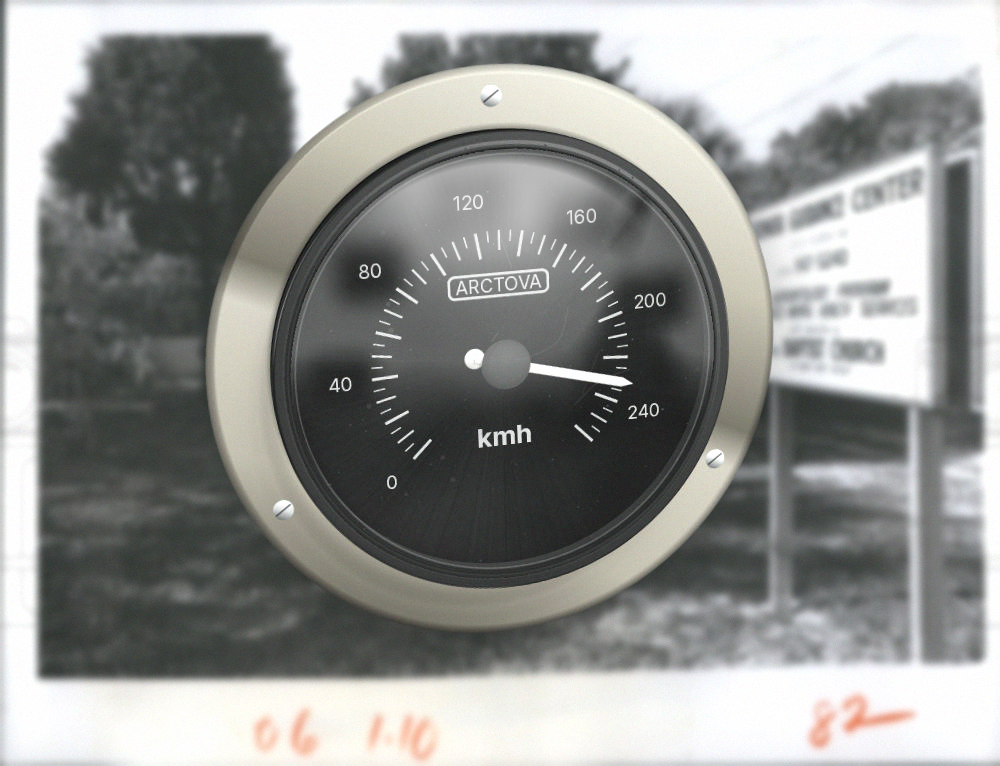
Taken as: 230 km/h
